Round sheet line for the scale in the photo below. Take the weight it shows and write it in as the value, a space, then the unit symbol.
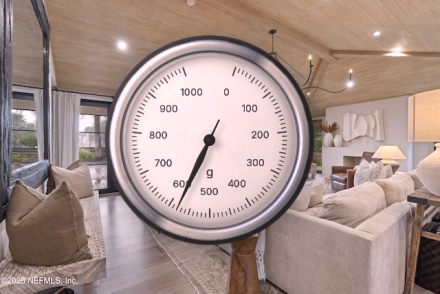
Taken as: 580 g
